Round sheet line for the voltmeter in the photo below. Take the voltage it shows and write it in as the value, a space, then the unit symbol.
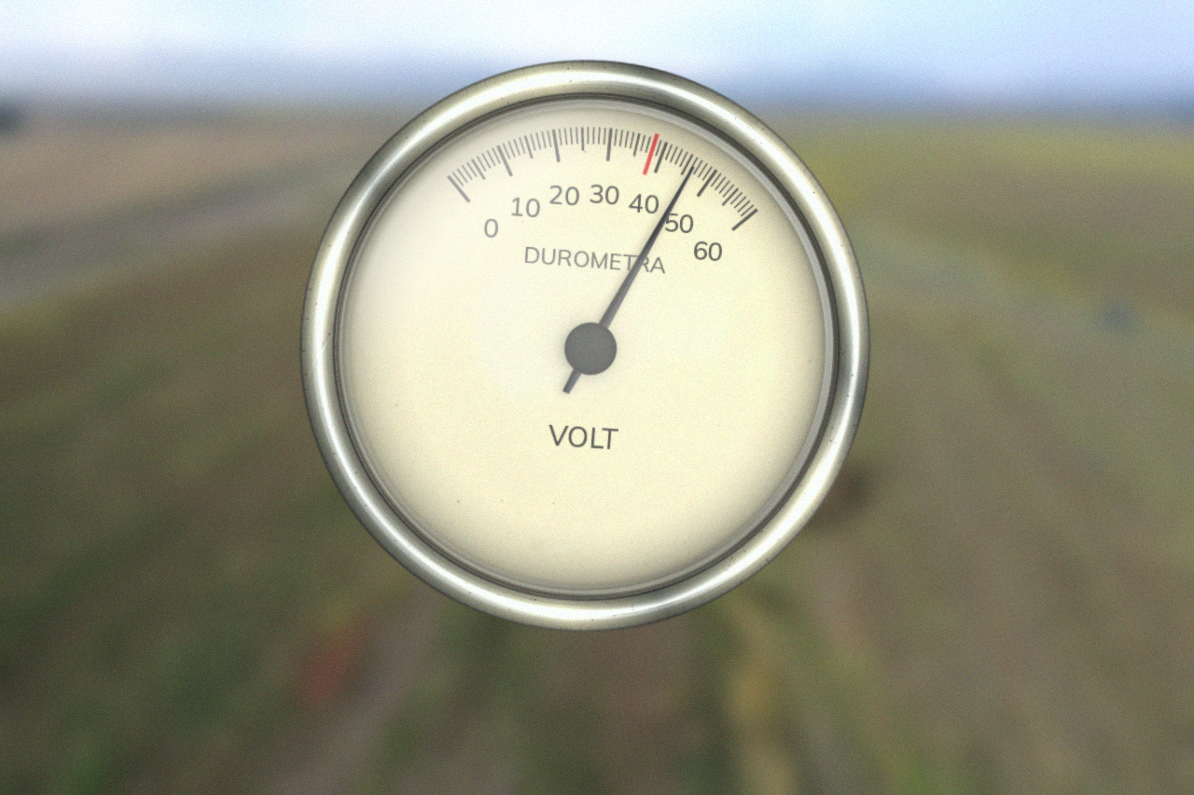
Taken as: 46 V
